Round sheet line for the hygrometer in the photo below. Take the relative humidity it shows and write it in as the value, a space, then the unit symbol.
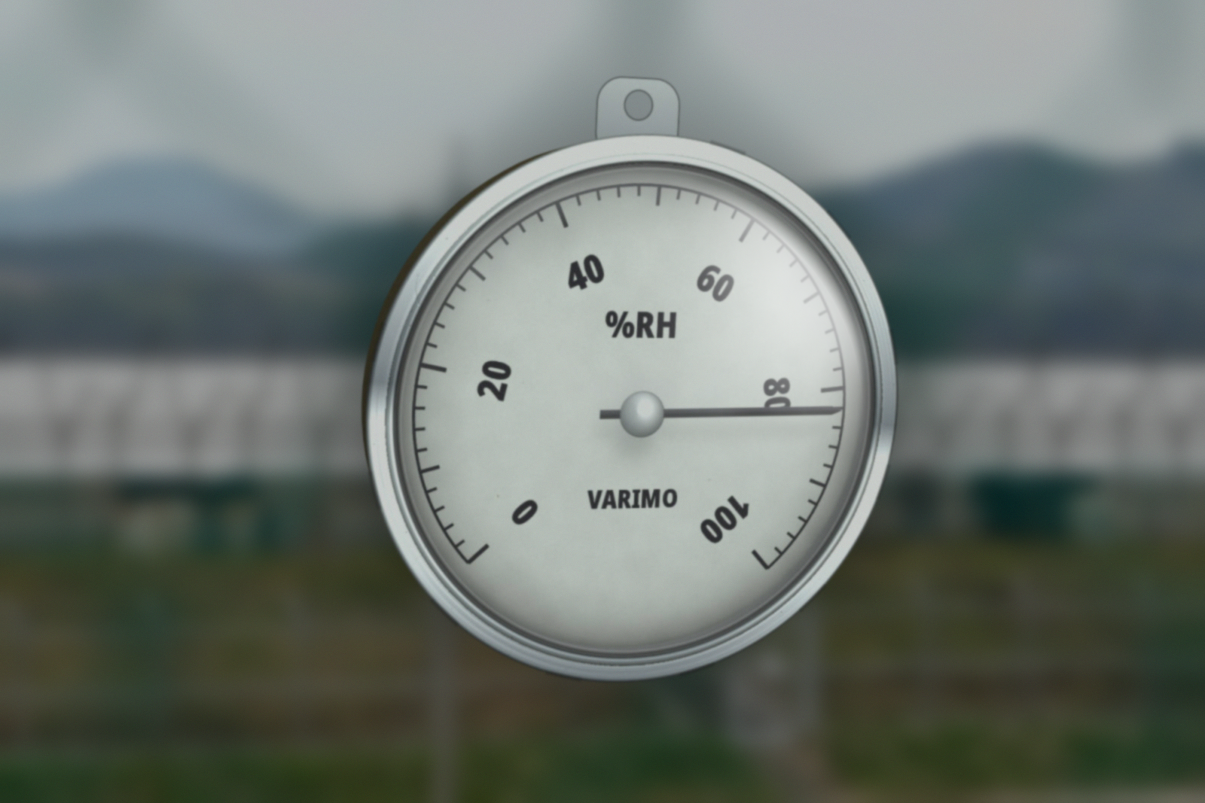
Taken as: 82 %
